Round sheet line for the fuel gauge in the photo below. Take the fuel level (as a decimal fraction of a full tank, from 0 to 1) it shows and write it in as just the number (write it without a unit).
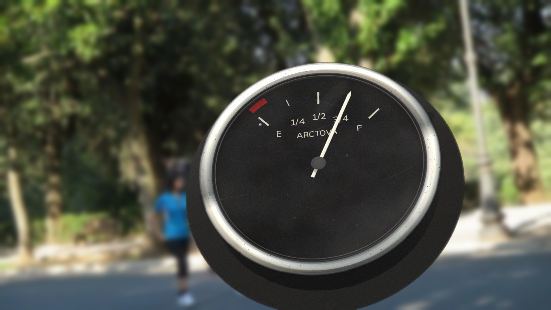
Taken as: 0.75
